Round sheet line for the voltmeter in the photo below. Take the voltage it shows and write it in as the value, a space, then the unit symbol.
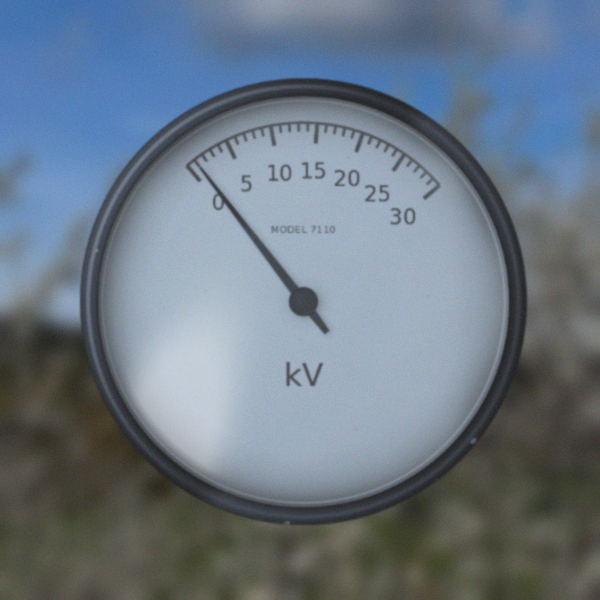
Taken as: 1 kV
